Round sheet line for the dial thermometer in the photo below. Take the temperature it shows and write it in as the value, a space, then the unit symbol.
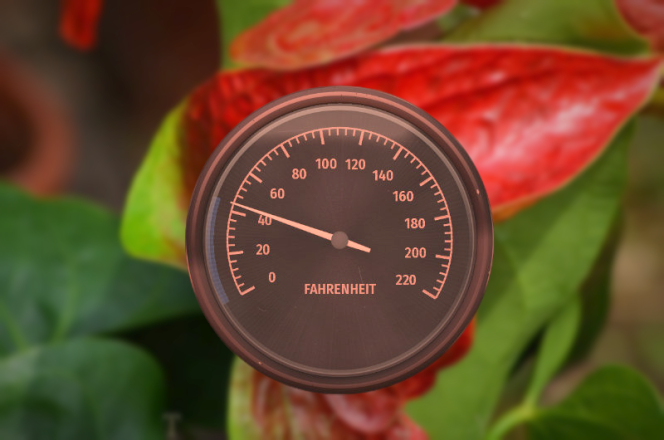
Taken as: 44 °F
